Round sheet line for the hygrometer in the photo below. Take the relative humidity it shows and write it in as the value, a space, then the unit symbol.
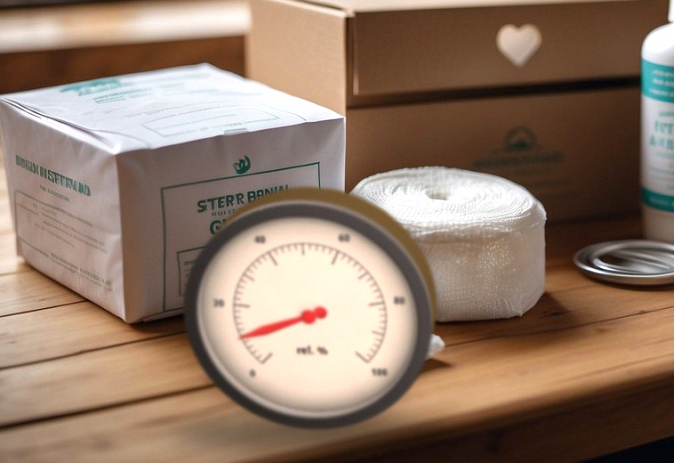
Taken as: 10 %
